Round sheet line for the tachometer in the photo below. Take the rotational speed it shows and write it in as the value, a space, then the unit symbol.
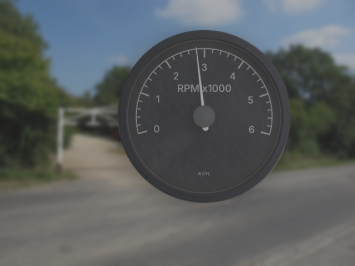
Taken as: 2800 rpm
